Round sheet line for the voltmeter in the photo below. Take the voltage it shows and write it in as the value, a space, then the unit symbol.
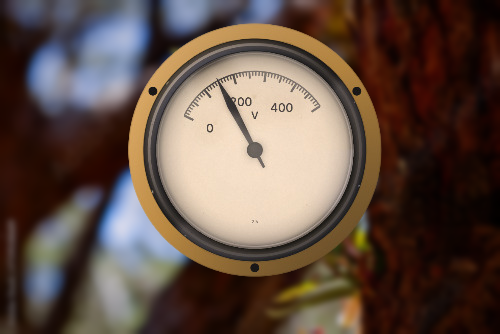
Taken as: 150 V
